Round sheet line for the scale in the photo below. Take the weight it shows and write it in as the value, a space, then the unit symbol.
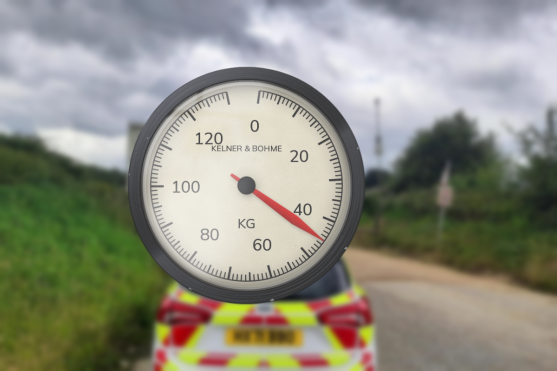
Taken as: 45 kg
